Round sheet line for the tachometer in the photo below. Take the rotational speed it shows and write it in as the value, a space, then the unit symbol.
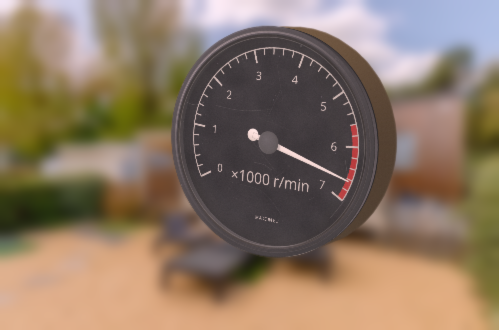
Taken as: 6600 rpm
